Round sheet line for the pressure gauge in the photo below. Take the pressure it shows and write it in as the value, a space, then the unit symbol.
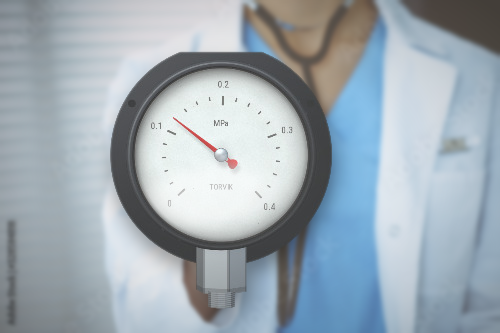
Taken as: 0.12 MPa
